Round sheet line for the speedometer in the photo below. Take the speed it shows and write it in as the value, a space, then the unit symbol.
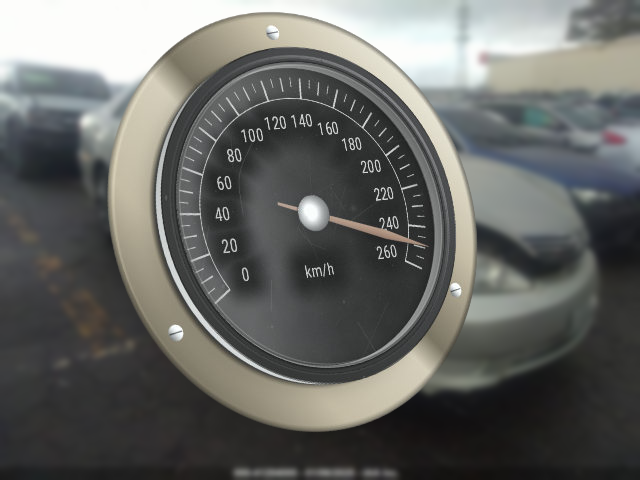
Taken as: 250 km/h
